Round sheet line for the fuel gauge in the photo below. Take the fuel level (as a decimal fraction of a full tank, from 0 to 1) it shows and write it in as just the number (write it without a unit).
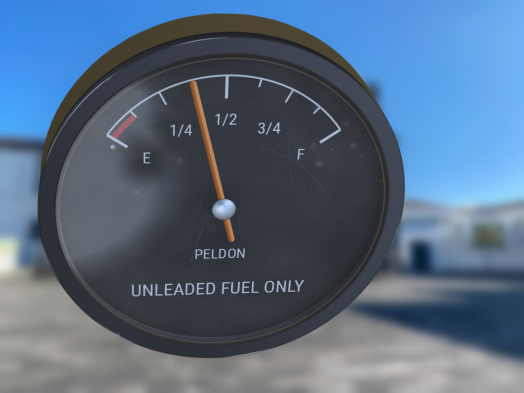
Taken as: 0.375
